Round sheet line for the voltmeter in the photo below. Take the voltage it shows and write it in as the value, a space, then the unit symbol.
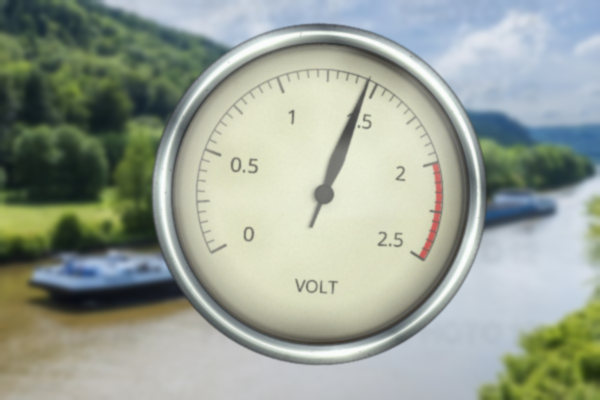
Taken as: 1.45 V
